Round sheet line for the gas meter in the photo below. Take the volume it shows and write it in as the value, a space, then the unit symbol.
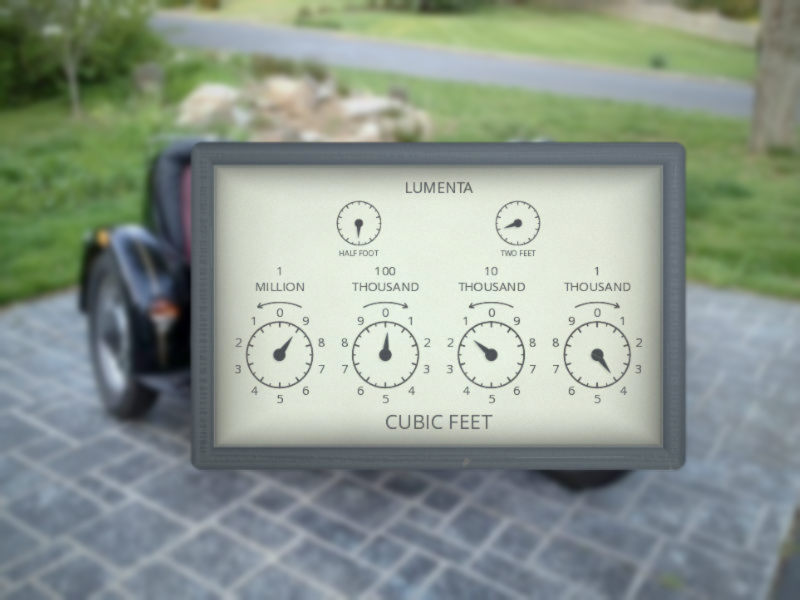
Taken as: 901400 ft³
